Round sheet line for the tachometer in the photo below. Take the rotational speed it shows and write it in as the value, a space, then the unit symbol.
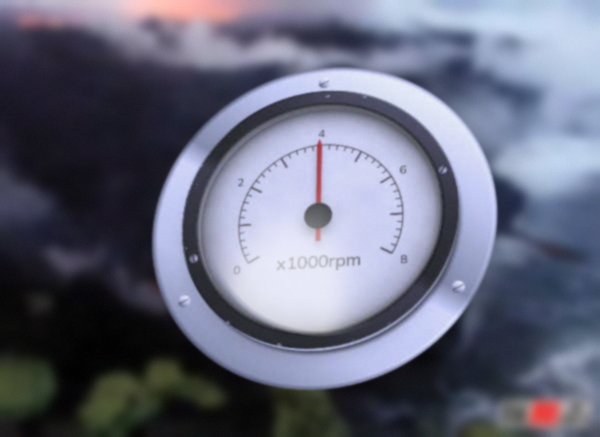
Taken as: 4000 rpm
